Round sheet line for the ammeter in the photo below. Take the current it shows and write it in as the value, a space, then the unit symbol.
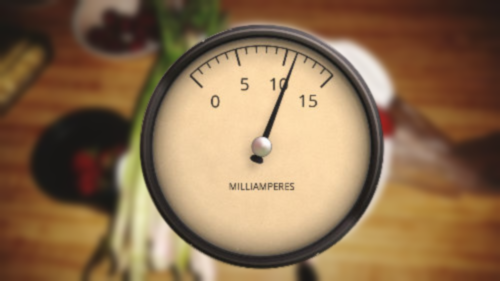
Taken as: 11 mA
